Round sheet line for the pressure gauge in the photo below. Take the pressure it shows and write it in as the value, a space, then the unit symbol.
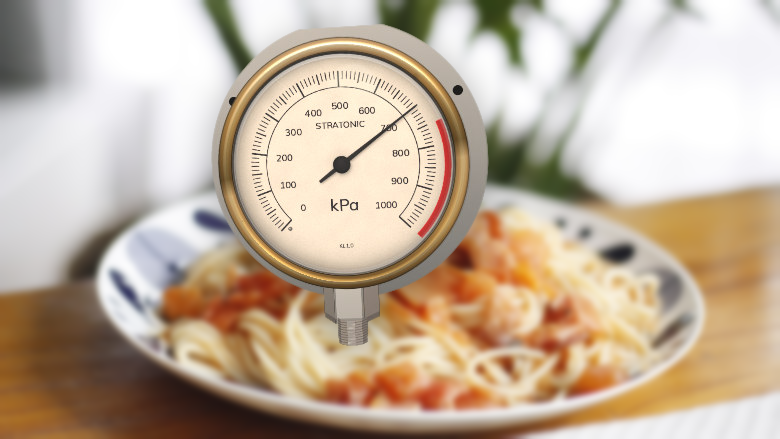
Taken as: 700 kPa
